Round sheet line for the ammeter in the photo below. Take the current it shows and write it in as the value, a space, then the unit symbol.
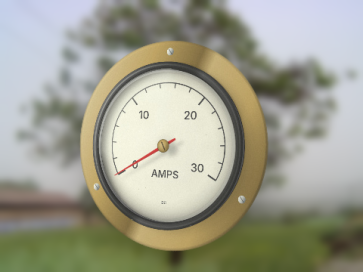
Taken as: 0 A
